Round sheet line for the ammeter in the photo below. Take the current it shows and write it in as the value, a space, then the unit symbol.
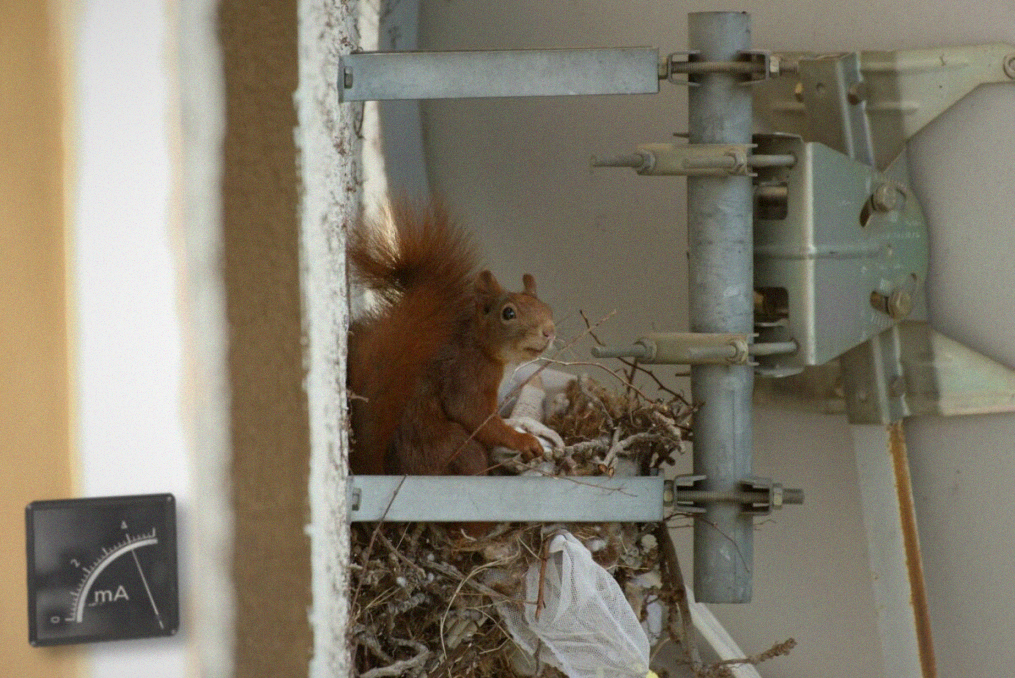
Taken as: 4 mA
